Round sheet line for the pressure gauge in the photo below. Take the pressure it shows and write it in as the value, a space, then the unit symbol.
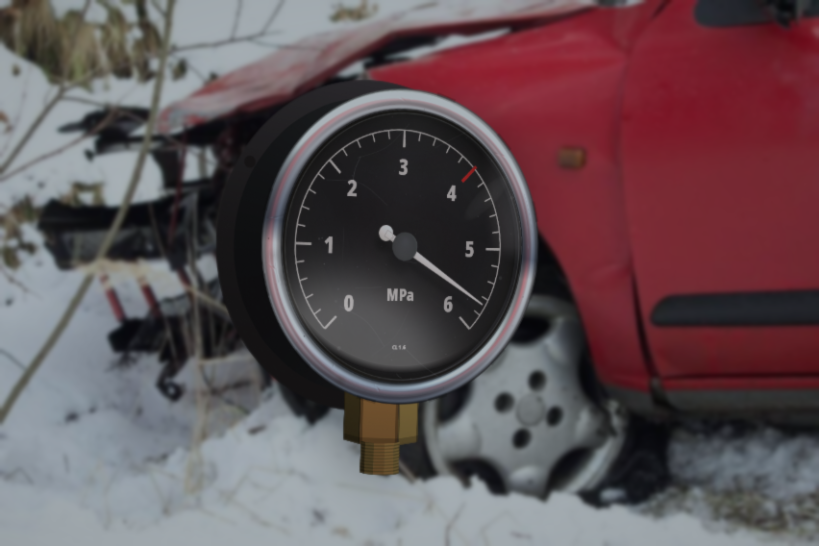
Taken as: 5.7 MPa
